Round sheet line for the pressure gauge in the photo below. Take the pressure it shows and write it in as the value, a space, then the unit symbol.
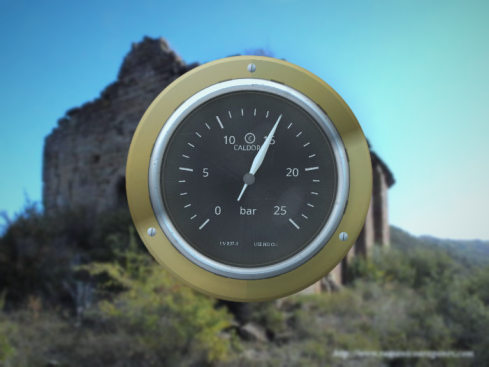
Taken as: 15 bar
